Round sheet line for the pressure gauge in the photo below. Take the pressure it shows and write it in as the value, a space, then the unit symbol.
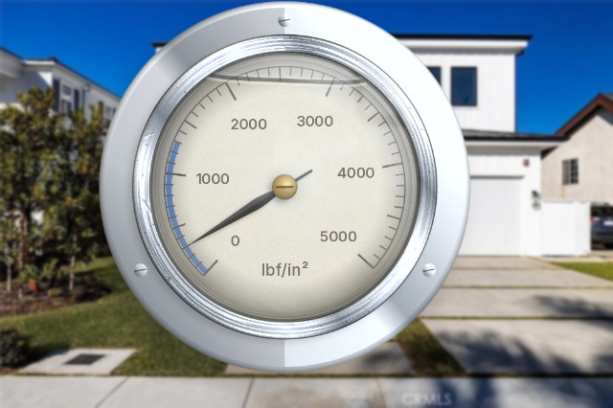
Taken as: 300 psi
